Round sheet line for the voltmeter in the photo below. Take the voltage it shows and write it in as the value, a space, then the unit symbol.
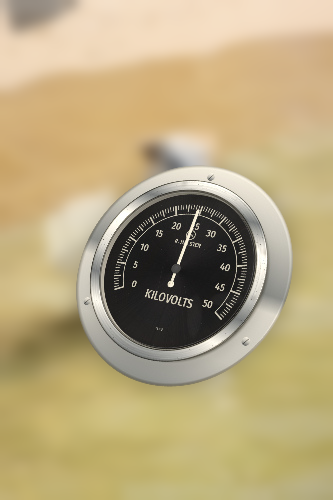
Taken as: 25 kV
